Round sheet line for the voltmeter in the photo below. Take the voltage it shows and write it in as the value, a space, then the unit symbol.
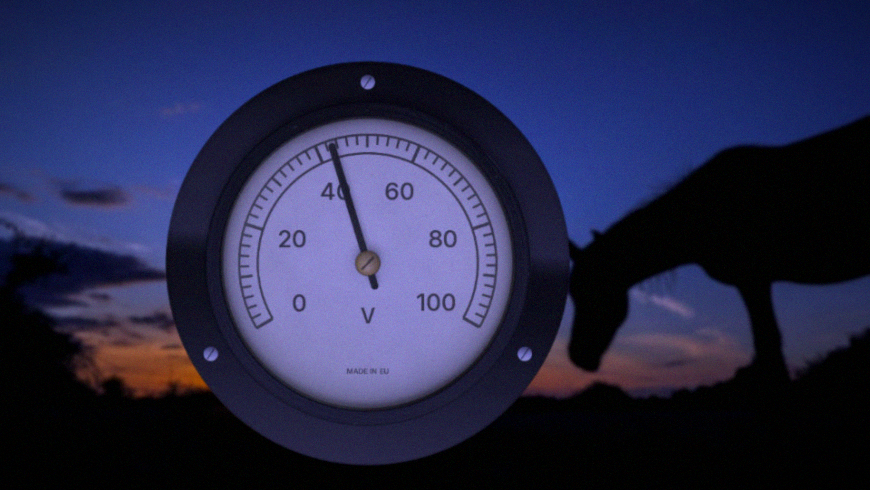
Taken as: 43 V
